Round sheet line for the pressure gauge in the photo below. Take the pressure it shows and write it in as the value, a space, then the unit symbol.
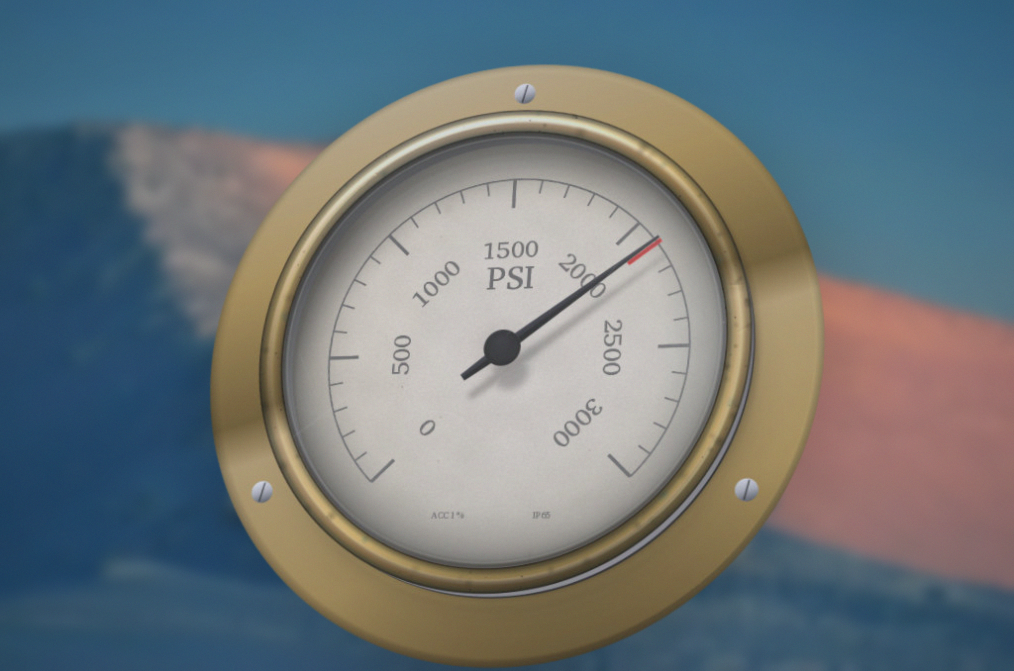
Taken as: 2100 psi
